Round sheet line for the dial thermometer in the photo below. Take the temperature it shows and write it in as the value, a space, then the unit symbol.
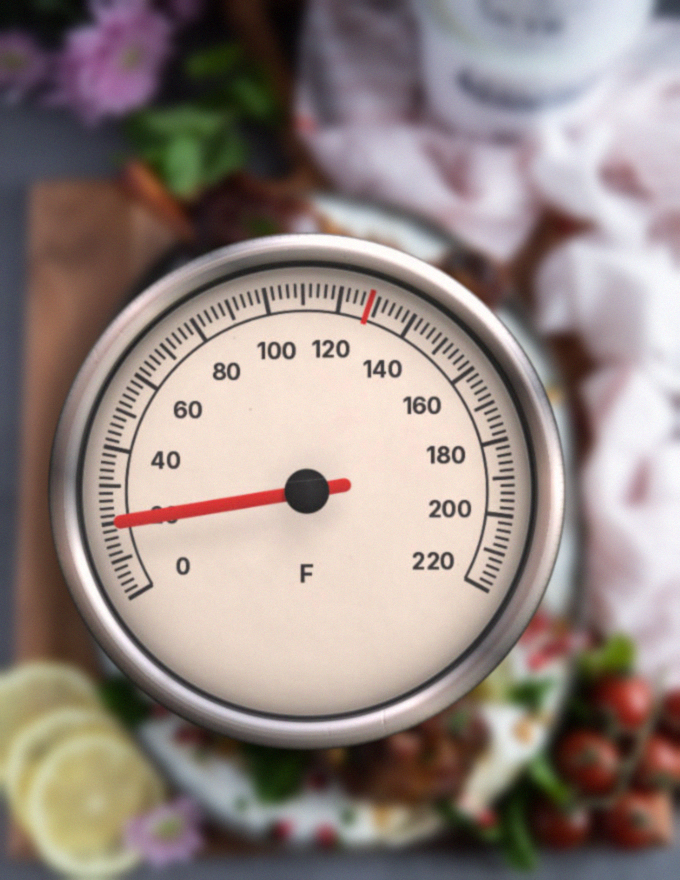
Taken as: 20 °F
